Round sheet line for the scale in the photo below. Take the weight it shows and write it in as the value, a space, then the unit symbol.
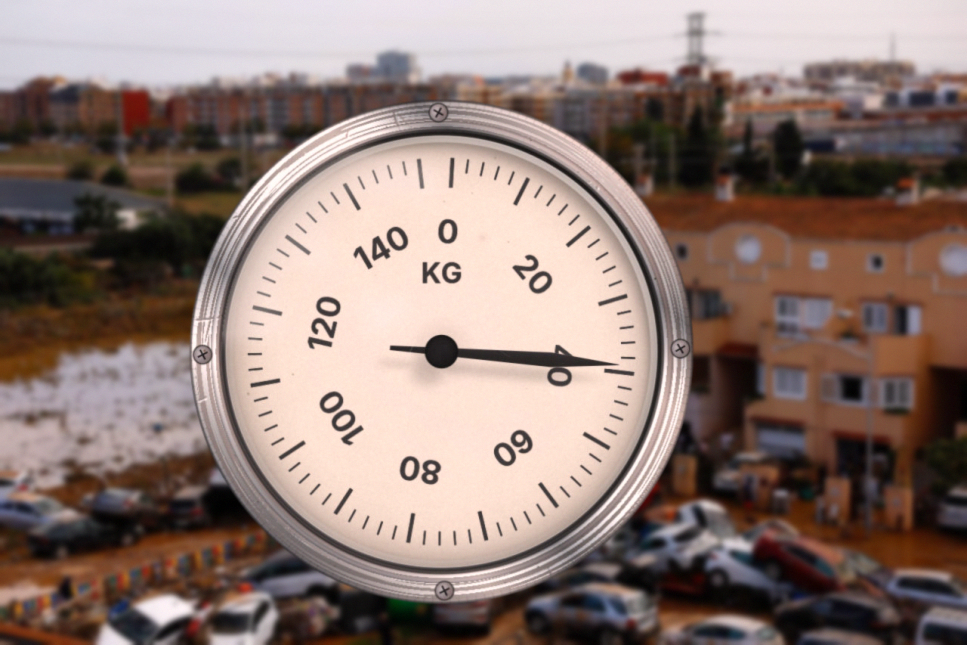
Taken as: 39 kg
